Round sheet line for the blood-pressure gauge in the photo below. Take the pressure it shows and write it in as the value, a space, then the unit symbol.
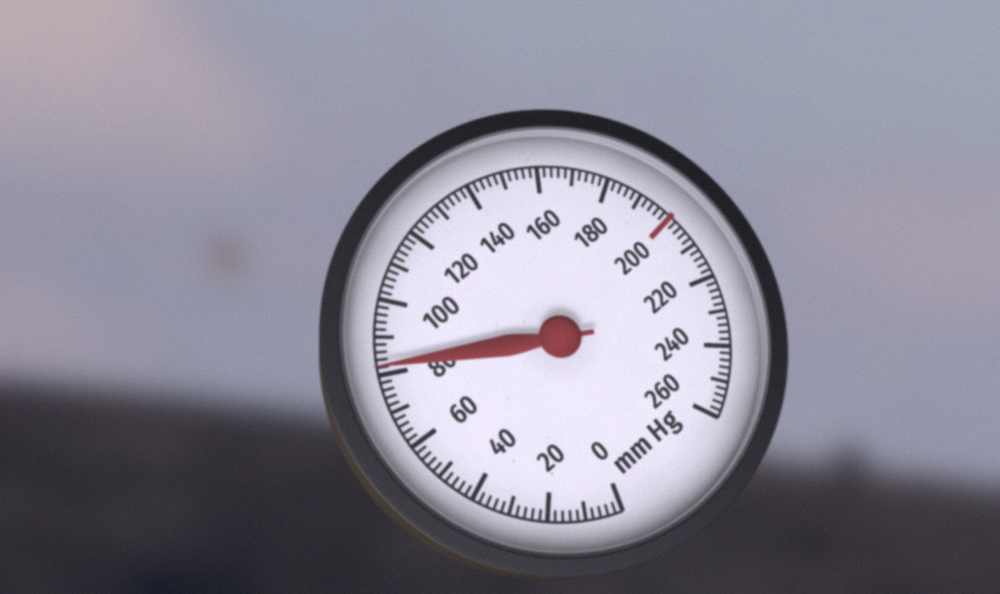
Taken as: 82 mmHg
